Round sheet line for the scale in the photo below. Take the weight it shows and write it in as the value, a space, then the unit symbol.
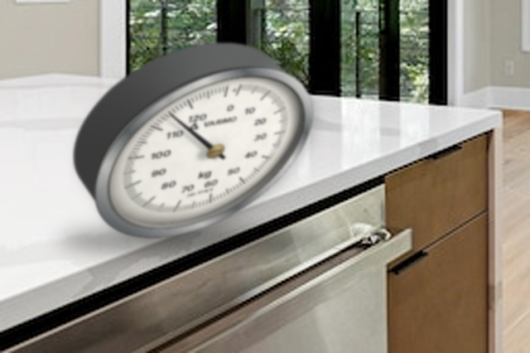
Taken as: 115 kg
